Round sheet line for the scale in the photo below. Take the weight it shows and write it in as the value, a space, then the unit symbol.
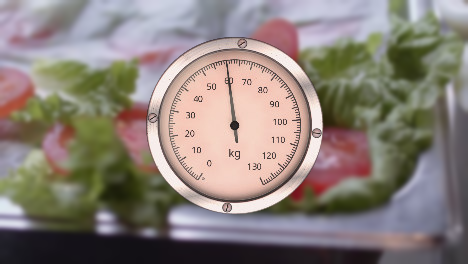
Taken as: 60 kg
